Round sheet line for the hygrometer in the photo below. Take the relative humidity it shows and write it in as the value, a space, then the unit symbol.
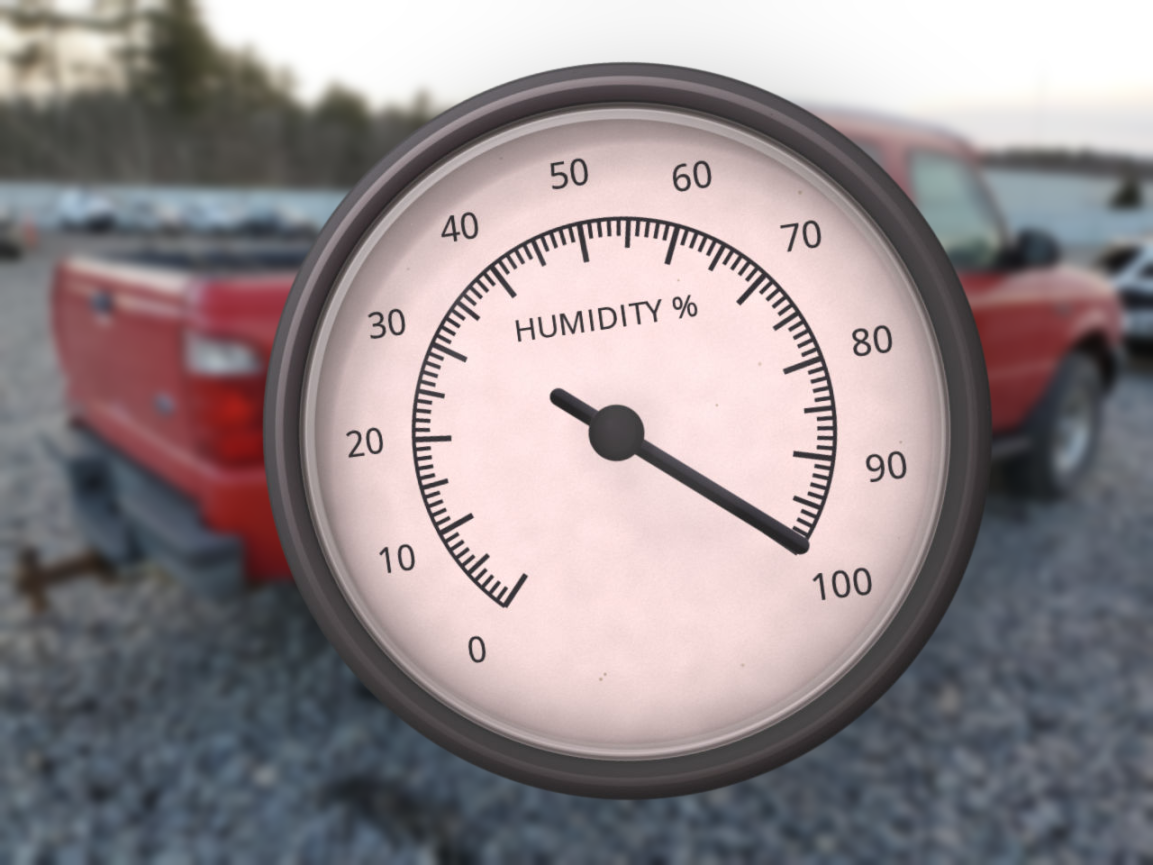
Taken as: 99 %
